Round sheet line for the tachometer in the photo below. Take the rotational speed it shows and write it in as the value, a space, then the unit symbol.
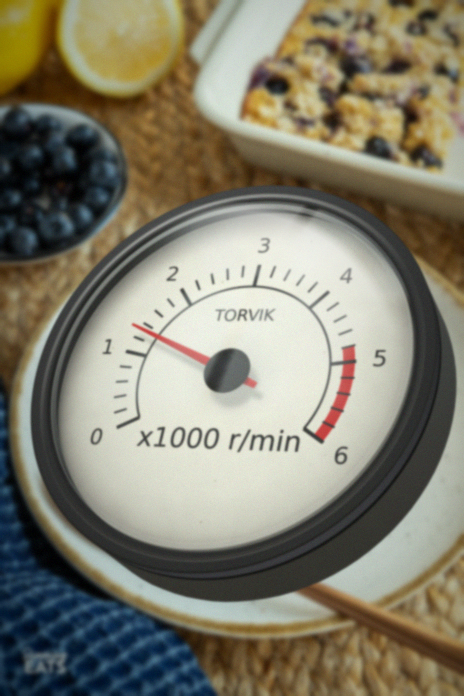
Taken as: 1300 rpm
